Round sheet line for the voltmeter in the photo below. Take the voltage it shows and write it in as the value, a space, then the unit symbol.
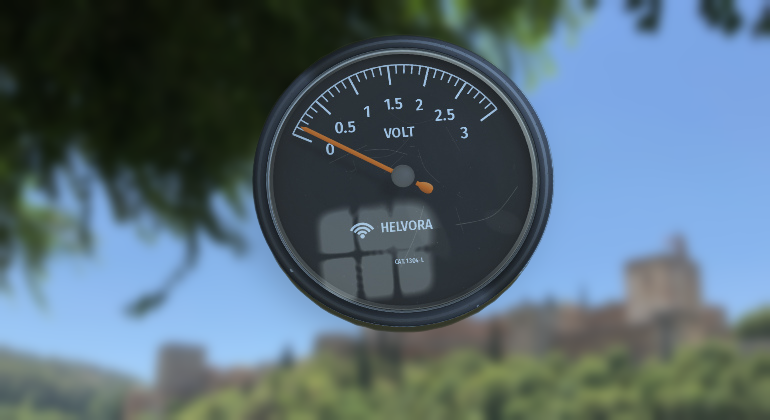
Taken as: 0.1 V
